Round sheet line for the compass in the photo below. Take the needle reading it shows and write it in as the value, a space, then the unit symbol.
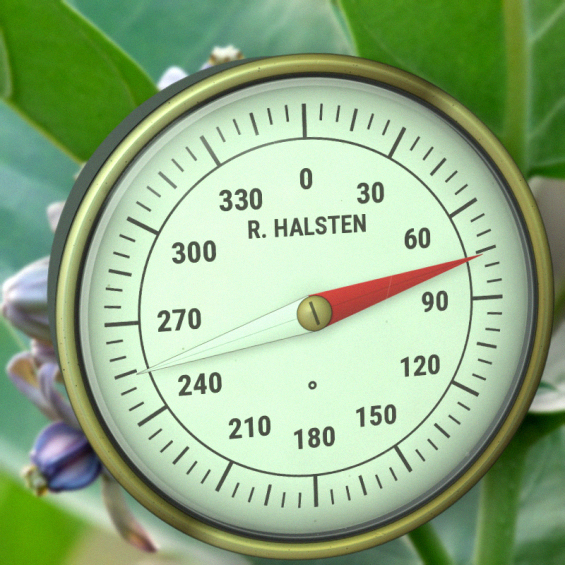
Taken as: 75 °
